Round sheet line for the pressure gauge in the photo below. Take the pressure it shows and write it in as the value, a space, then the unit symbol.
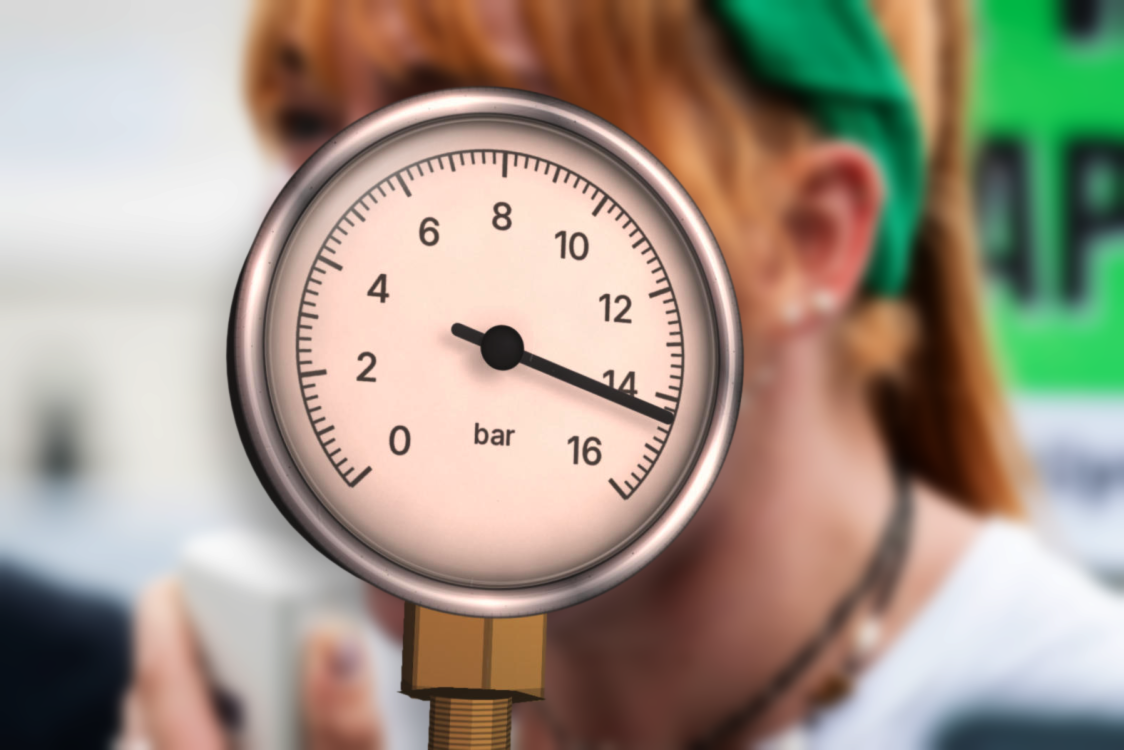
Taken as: 14.4 bar
